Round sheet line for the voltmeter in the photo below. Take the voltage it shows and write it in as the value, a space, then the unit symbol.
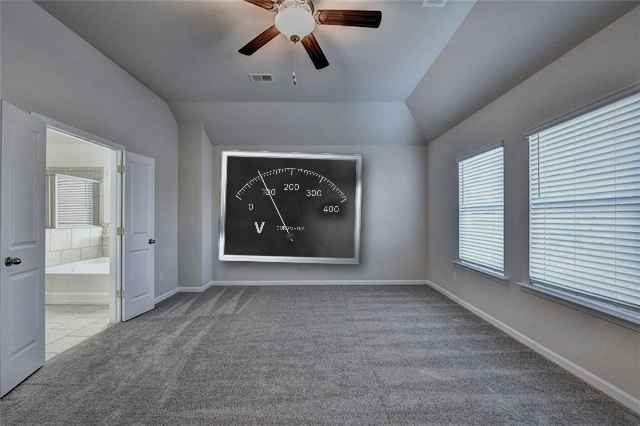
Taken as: 100 V
